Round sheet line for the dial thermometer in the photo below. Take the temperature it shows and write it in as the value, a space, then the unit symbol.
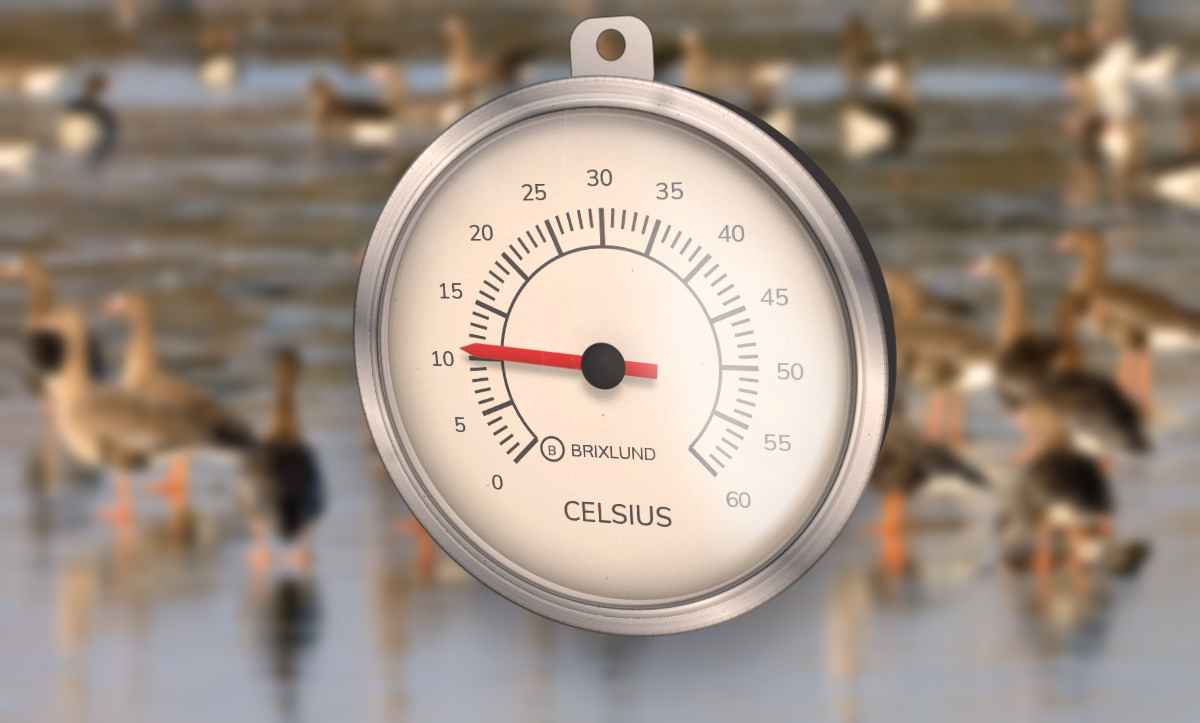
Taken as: 11 °C
